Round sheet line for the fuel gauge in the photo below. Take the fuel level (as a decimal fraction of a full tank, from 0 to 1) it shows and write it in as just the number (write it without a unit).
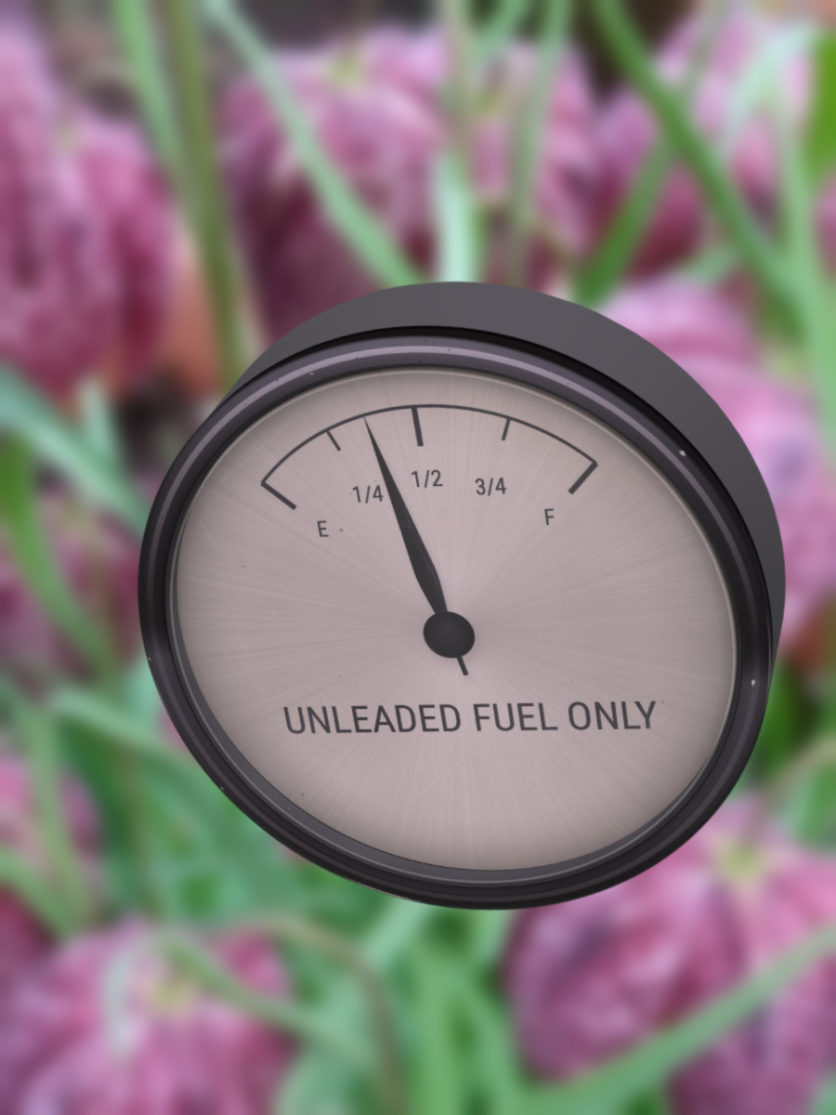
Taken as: 0.375
